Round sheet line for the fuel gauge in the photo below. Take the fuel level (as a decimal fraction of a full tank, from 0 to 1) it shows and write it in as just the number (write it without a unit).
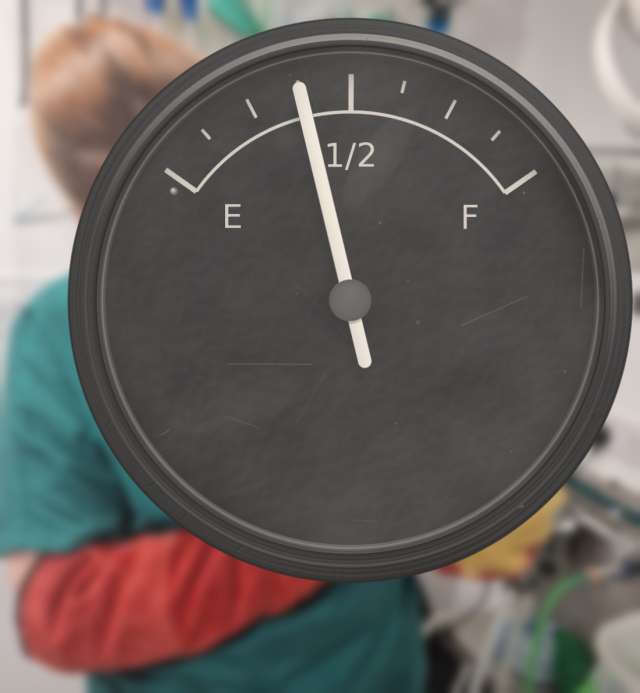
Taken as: 0.375
